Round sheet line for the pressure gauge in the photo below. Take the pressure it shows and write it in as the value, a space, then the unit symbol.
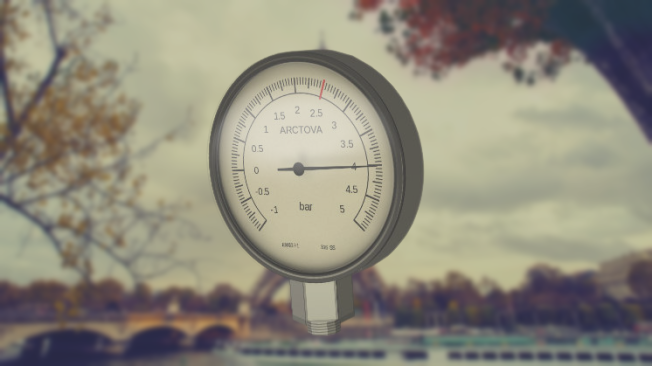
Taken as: 4 bar
